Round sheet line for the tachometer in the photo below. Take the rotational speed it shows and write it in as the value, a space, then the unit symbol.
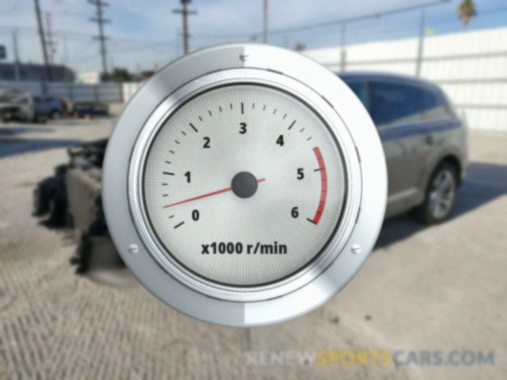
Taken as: 400 rpm
